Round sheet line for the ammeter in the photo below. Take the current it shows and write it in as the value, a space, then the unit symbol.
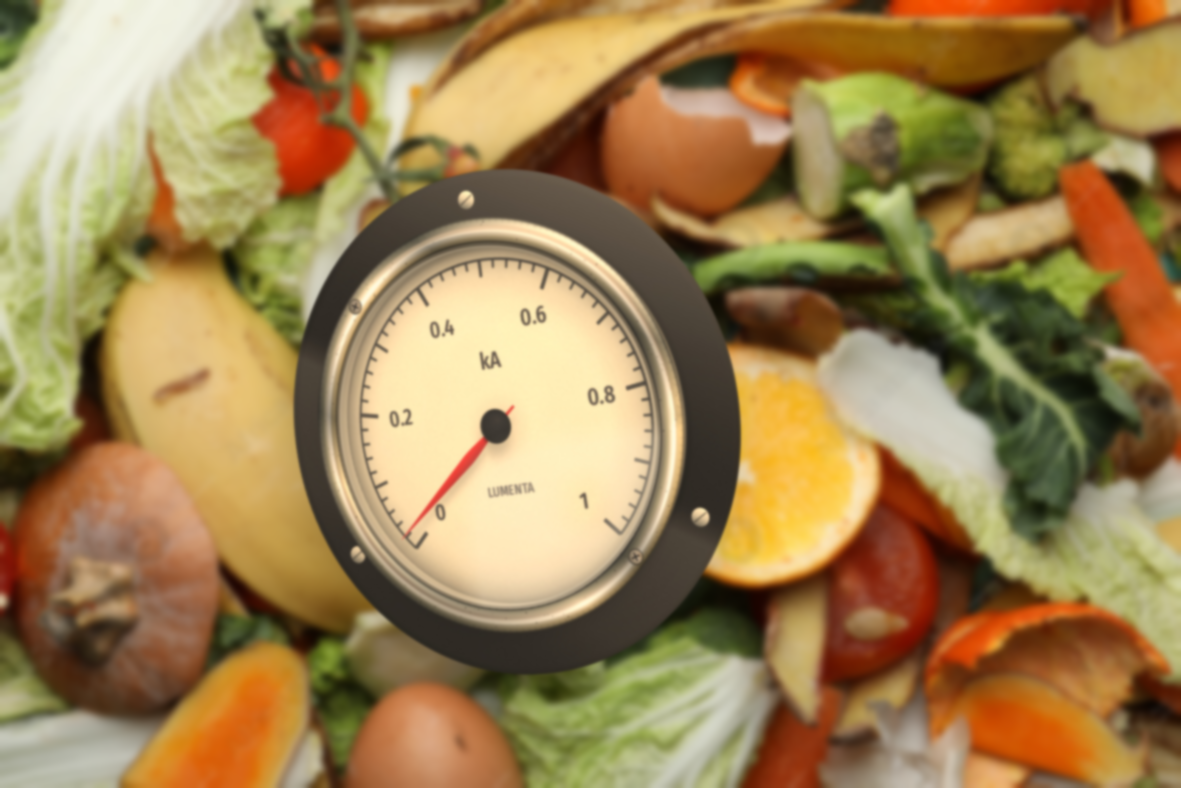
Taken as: 0.02 kA
